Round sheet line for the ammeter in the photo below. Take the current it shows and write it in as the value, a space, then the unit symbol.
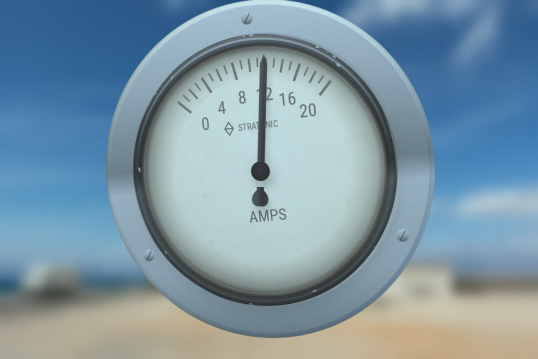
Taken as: 12 A
